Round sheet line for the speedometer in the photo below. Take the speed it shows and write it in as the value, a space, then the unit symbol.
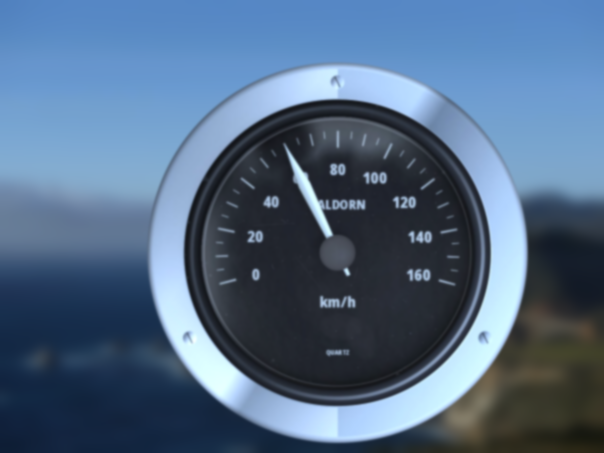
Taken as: 60 km/h
